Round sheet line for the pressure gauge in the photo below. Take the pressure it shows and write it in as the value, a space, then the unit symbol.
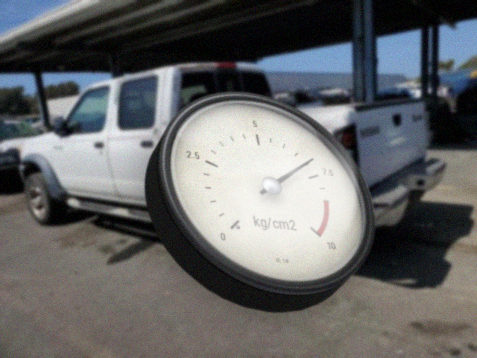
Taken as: 7 kg/cm²
